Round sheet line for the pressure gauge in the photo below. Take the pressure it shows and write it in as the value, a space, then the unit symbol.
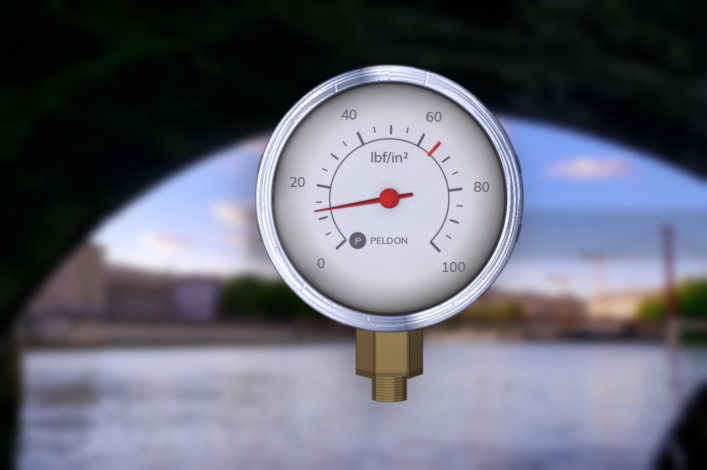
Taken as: 12.5 psi
